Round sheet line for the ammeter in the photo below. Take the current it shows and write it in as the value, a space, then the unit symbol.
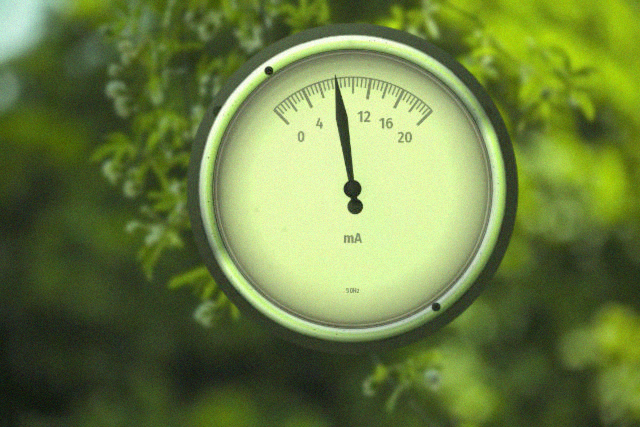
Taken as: 8 mA
